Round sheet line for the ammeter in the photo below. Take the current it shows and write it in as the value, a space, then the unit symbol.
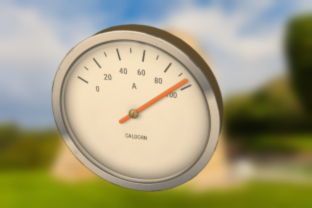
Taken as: 95 A
